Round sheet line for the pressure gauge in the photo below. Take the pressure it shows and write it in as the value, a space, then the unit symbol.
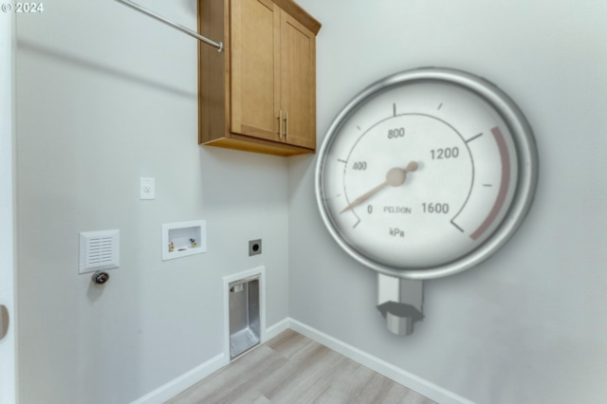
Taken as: 100 kPa
